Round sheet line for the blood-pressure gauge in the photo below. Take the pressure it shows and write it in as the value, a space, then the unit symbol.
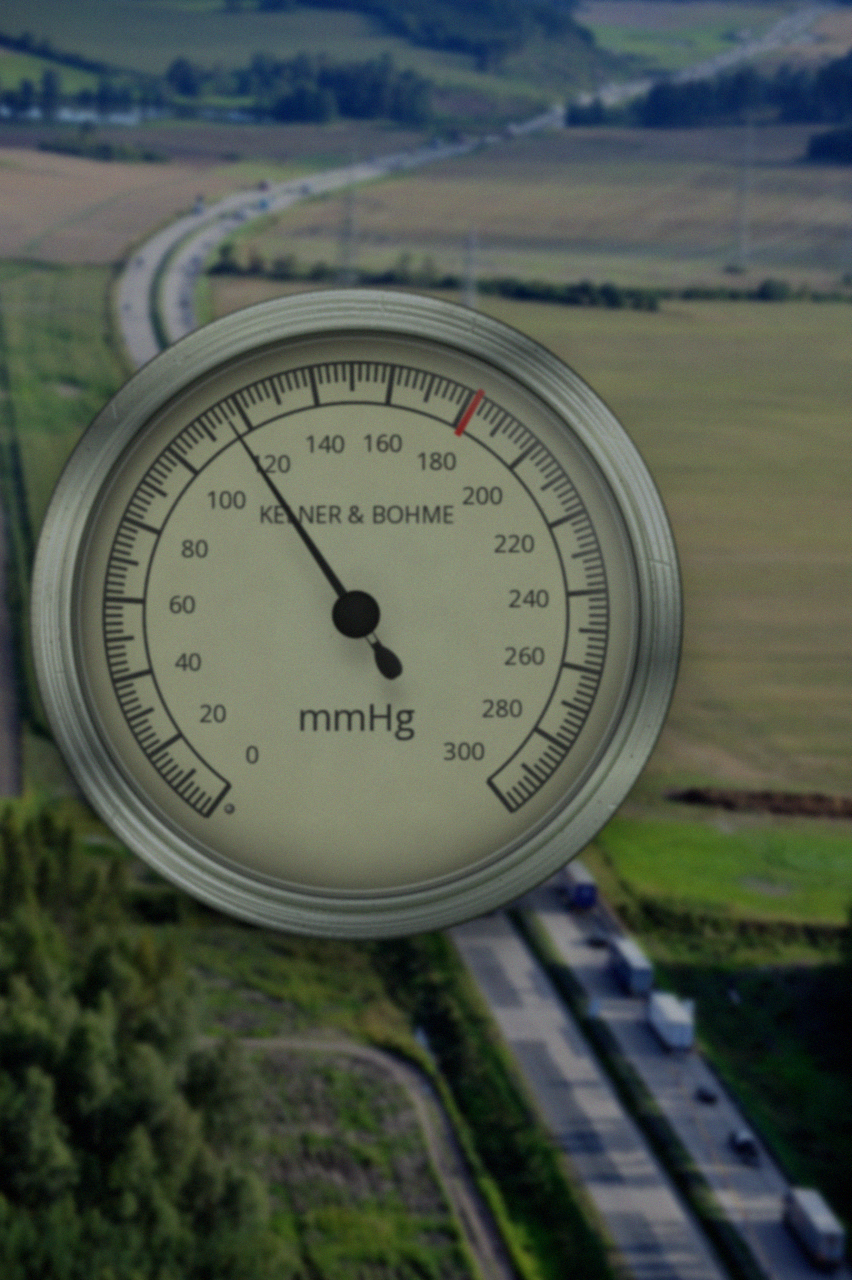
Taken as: 116 mmHg
